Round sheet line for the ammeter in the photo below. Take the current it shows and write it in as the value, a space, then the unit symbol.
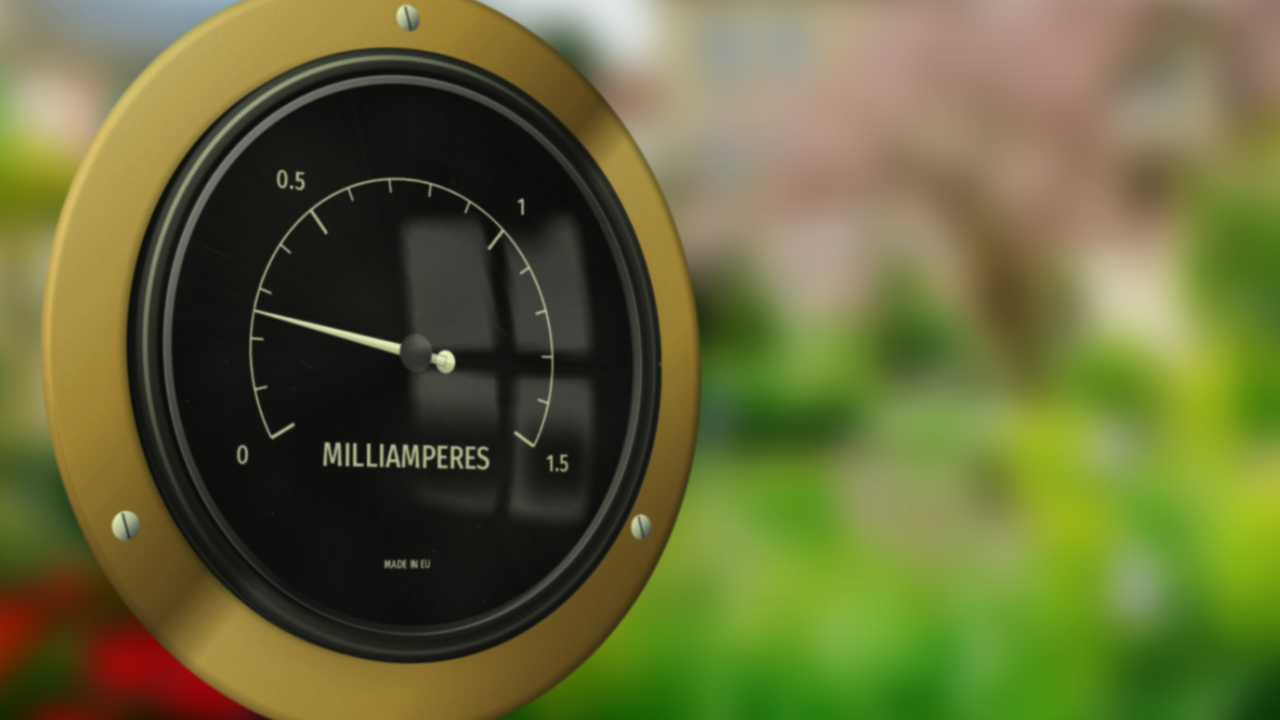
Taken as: 0.25 mA
